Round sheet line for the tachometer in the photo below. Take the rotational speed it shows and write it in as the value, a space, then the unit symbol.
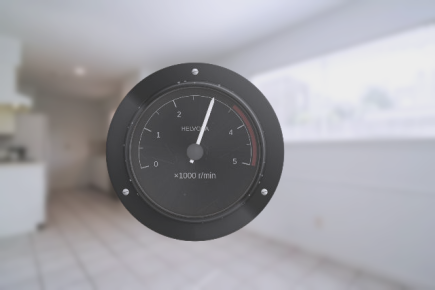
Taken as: 3000 rpm
